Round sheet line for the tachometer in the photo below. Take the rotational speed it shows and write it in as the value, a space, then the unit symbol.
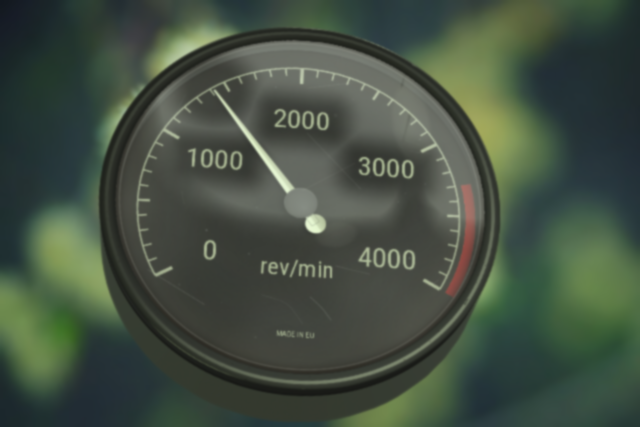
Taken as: 1400 rpm
